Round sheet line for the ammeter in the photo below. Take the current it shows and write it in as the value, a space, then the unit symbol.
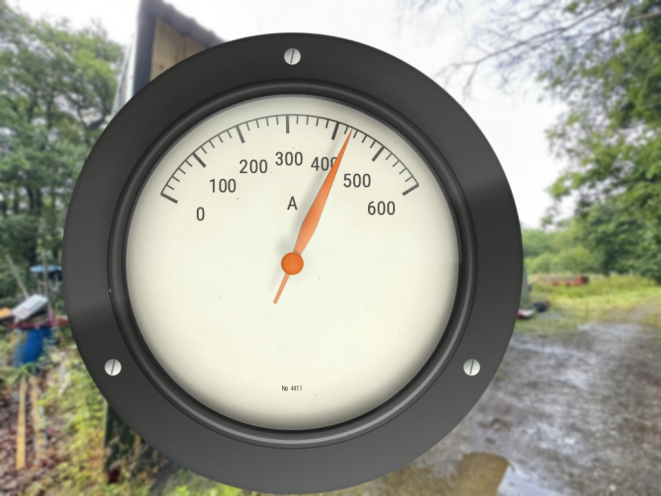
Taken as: 430 A
